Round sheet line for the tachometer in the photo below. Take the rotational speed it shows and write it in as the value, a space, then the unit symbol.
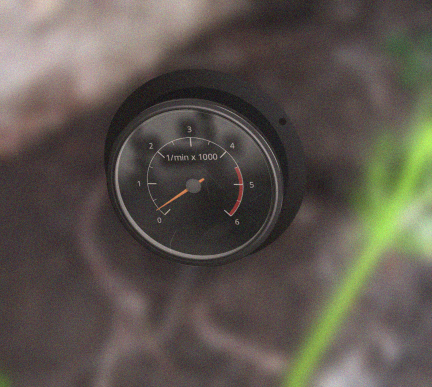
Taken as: 250 rpm
